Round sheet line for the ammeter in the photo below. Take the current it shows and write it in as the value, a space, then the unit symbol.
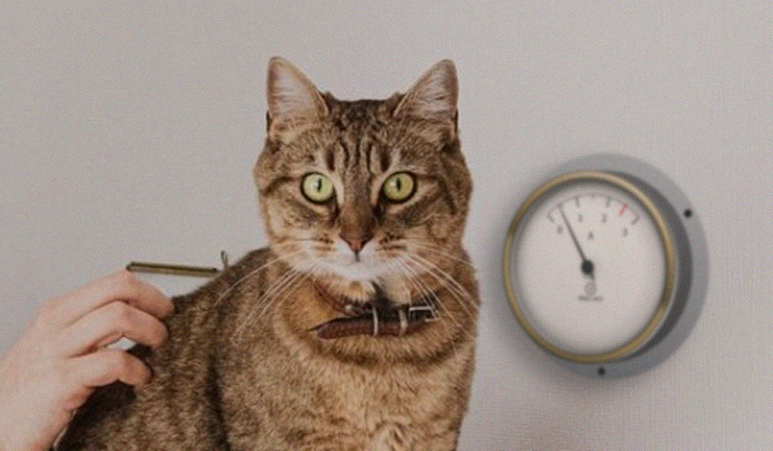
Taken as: 0.5 A
